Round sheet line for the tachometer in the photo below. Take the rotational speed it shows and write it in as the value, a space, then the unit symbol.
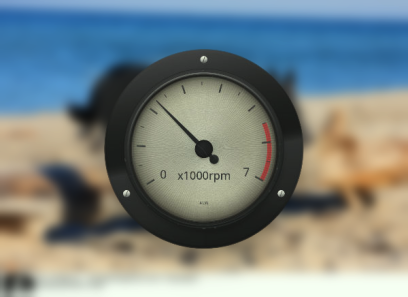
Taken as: 2250 rpm
